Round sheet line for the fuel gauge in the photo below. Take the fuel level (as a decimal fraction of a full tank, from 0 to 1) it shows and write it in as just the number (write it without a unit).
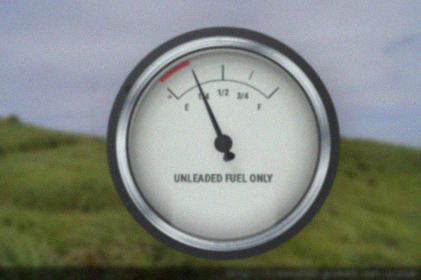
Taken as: 0.25
